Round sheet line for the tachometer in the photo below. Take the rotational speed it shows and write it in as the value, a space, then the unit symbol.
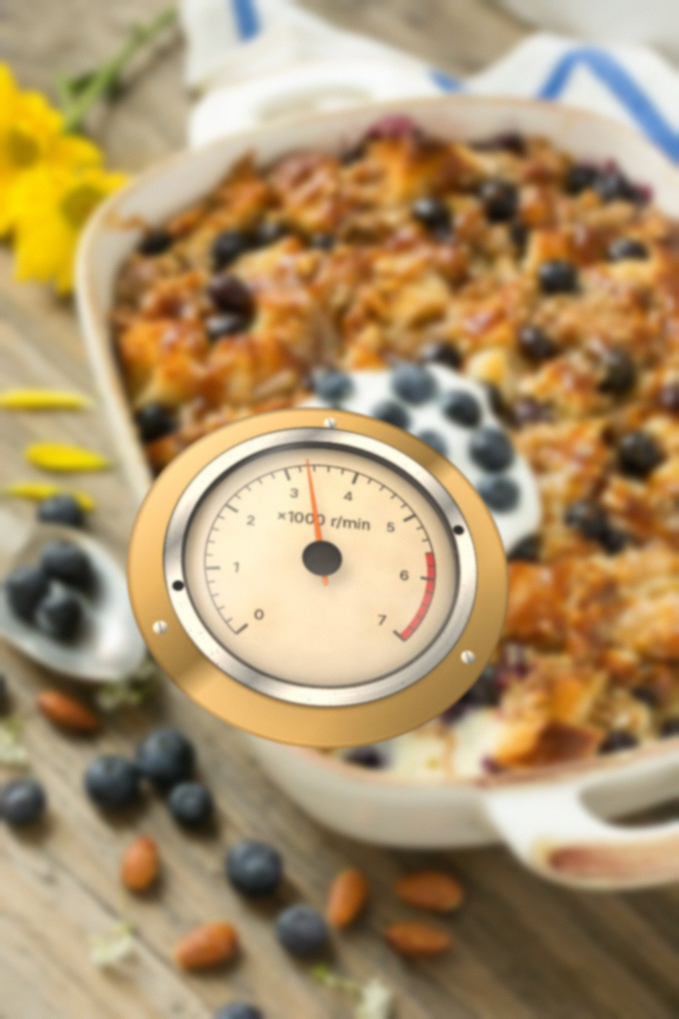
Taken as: 3300 rpm
